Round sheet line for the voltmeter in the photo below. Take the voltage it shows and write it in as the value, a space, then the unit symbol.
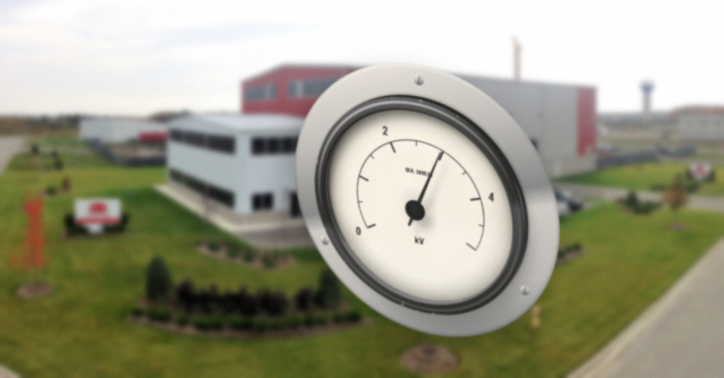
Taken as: 3 kV
